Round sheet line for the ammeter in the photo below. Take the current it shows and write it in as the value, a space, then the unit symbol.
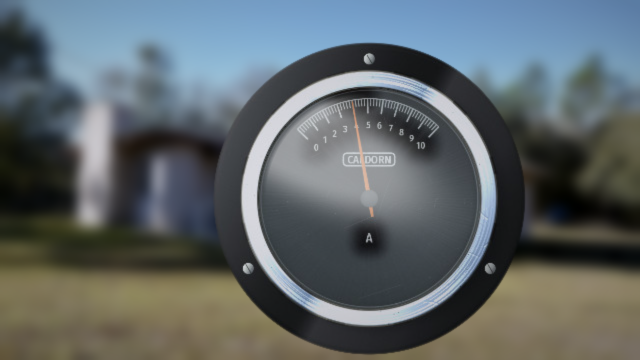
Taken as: 4 A
